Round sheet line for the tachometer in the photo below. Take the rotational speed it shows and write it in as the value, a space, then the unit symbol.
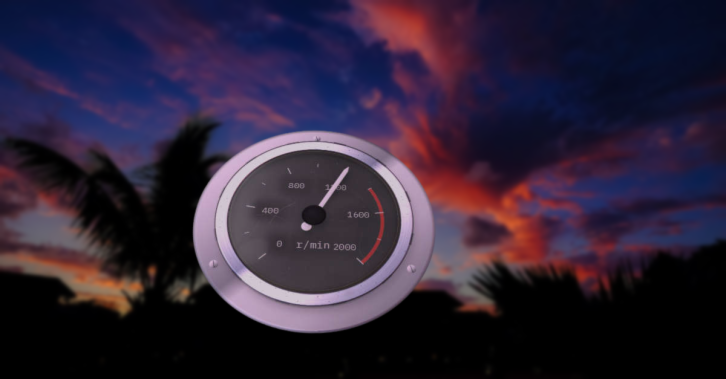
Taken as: 1200 rpm
